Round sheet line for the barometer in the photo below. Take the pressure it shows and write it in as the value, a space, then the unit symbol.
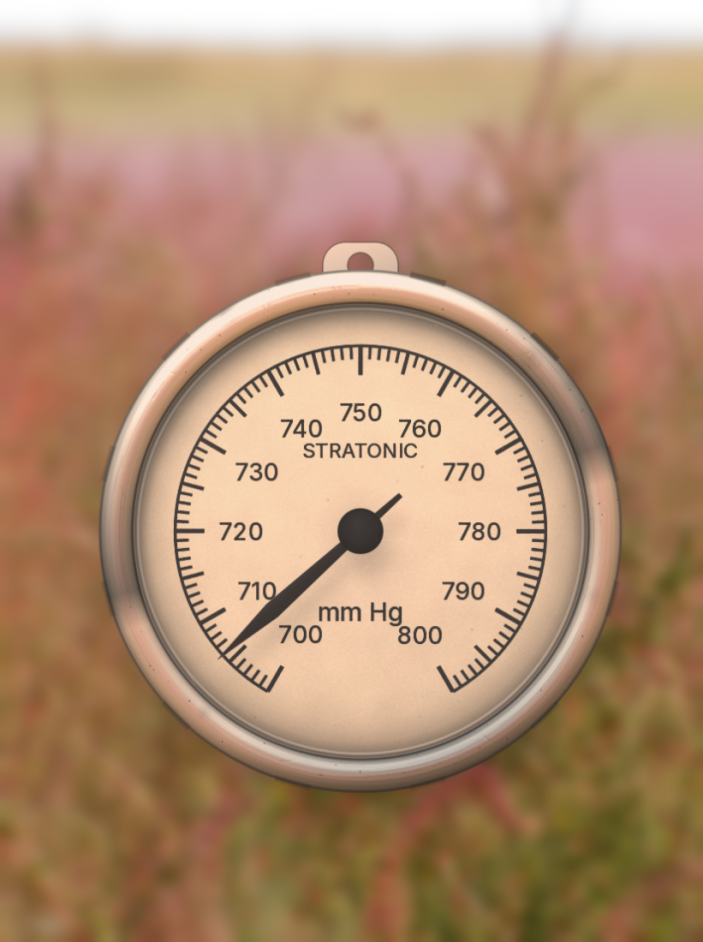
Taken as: 706 mmHg
